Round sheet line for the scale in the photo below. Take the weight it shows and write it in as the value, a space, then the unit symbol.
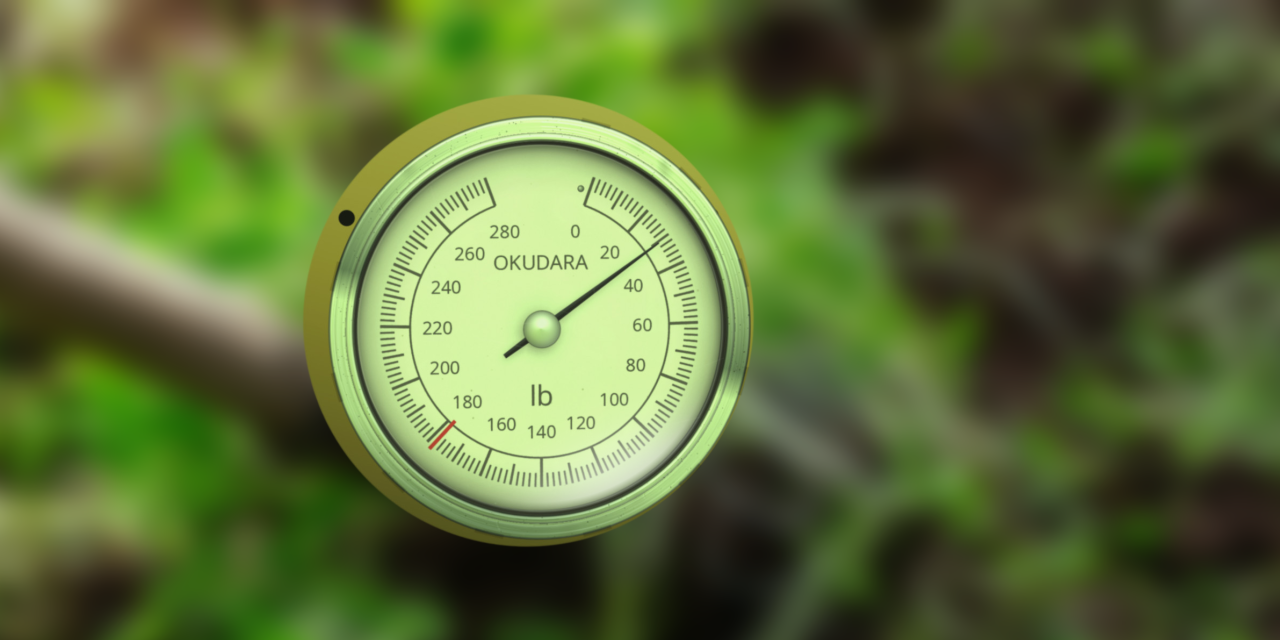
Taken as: 30 lb
